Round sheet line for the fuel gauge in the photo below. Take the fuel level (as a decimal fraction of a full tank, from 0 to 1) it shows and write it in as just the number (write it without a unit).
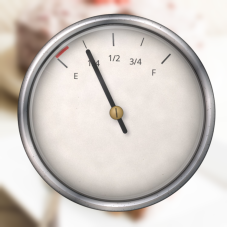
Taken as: 0.25
